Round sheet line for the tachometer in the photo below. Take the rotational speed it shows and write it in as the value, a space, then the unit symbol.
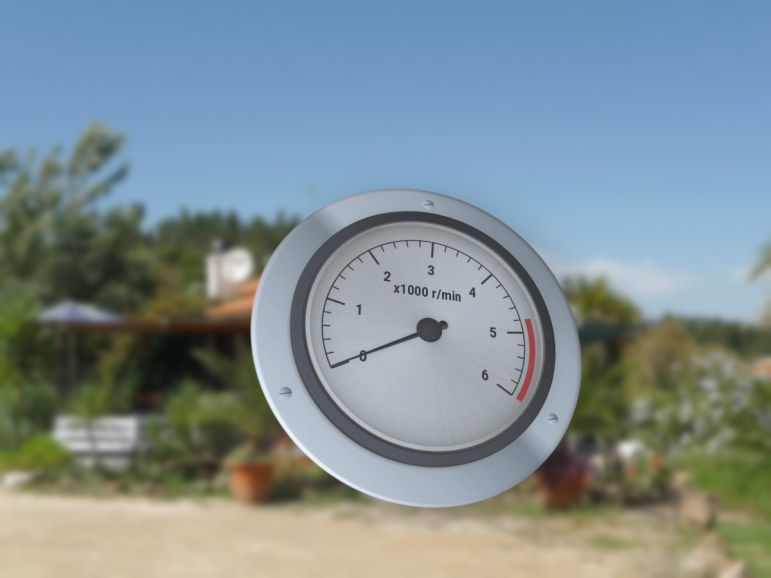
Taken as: 0 rpm
